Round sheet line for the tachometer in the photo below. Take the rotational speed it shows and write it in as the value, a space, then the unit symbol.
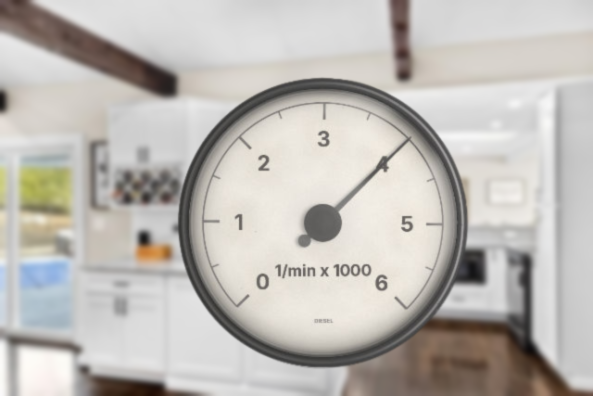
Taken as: 4000 rpm
